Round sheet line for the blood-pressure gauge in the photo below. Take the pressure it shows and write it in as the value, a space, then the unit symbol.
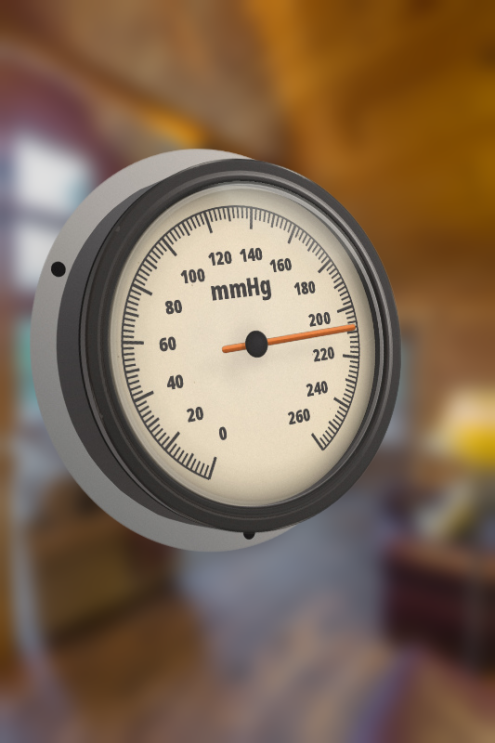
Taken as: 208 mmHg
